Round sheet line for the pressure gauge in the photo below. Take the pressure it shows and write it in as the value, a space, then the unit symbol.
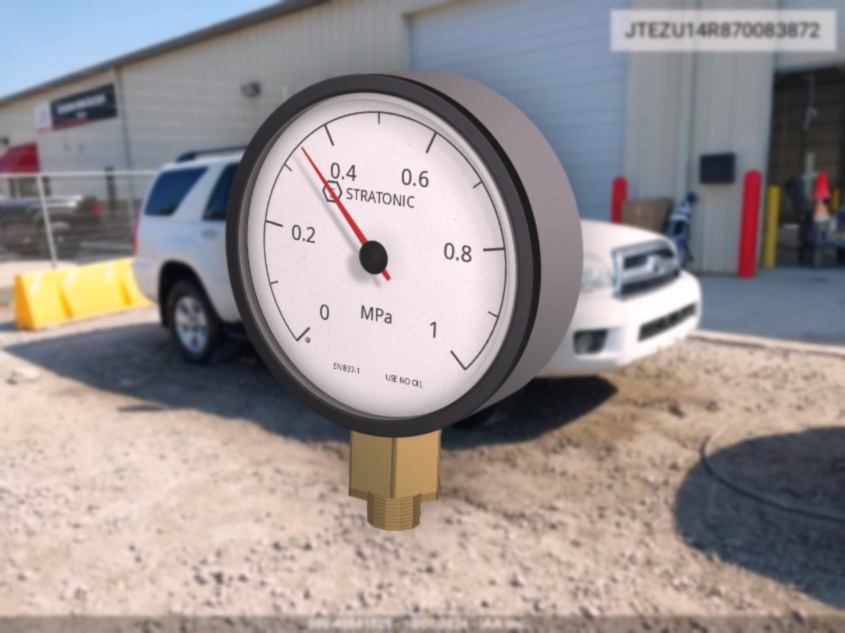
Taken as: 0.35 MPa
